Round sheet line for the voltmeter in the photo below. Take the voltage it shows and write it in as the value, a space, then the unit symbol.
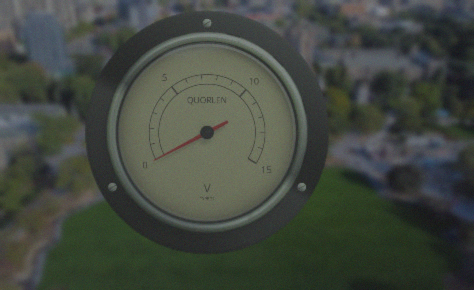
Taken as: 0 V
